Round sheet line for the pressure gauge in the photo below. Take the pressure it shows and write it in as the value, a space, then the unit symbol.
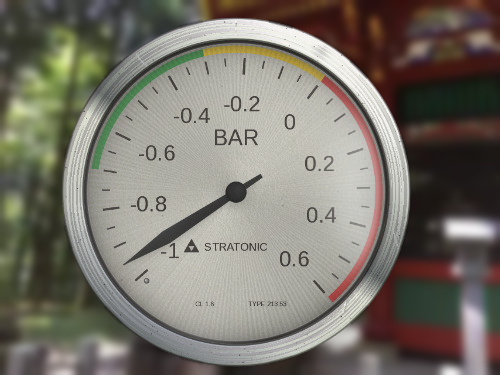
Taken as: -0.95 bar
